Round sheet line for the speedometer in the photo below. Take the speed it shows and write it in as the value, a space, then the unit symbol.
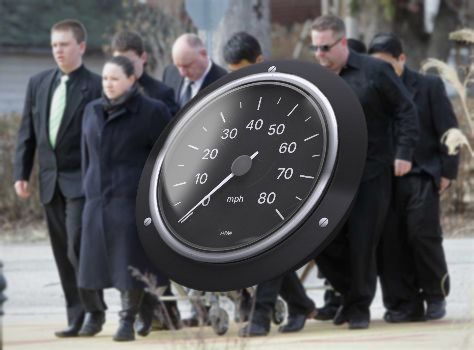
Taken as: 0 mph
